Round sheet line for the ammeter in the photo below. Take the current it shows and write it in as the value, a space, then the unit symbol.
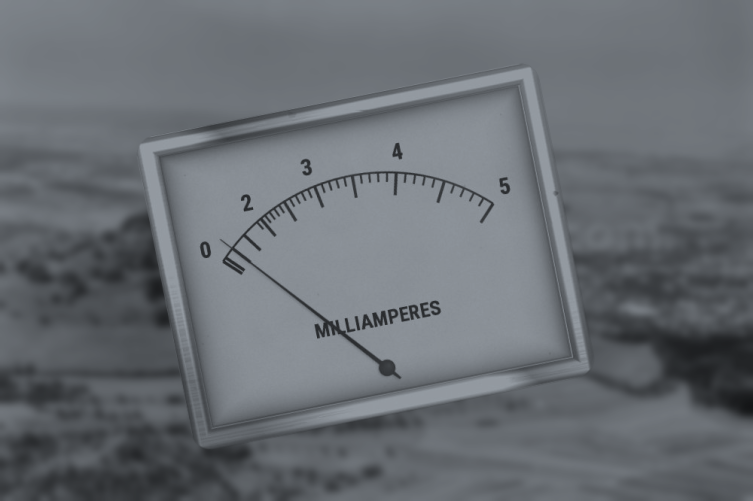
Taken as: 1 mA
